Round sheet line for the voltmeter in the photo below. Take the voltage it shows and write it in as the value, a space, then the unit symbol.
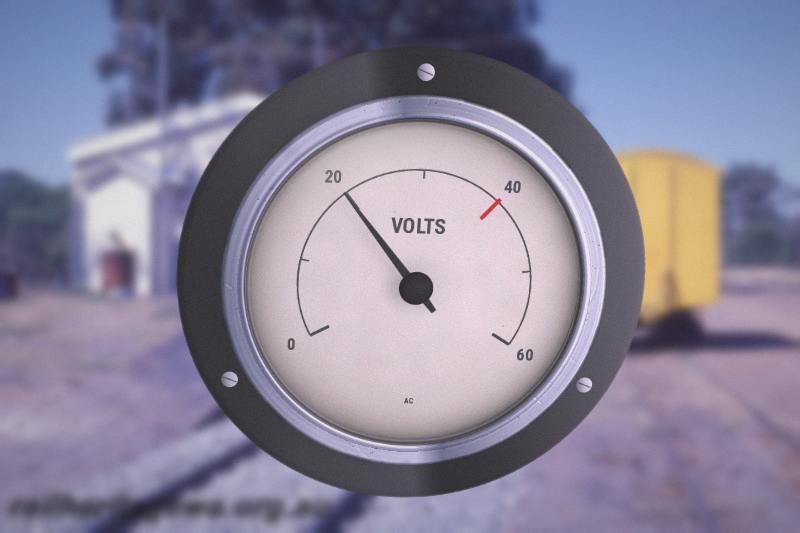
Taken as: 20 V
